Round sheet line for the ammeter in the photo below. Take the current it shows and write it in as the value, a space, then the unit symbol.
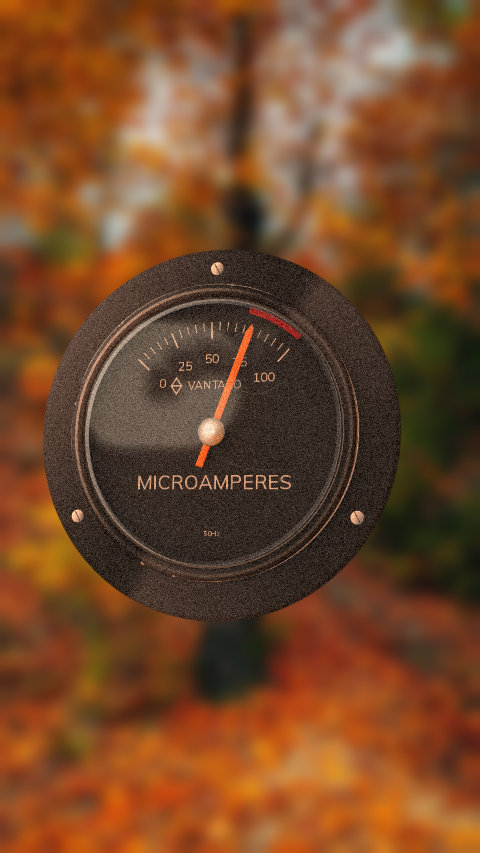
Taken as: 75 µA
